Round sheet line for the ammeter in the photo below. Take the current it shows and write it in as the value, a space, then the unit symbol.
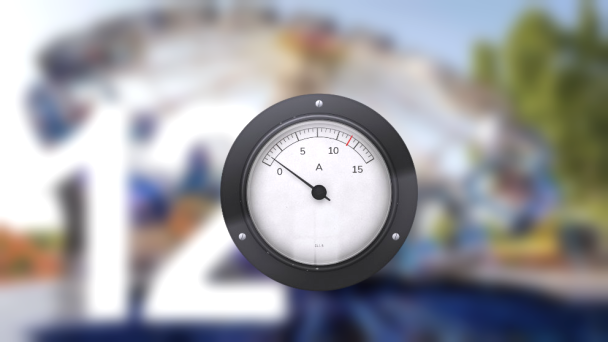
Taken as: 1 A
